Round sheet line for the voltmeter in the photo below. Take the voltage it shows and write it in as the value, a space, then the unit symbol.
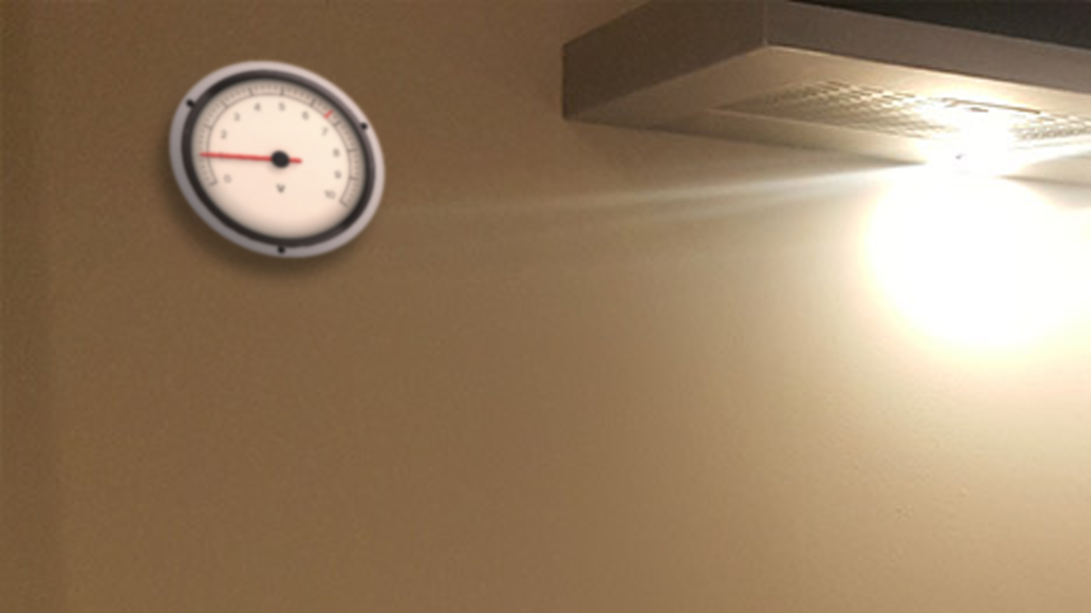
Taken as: 1 V
